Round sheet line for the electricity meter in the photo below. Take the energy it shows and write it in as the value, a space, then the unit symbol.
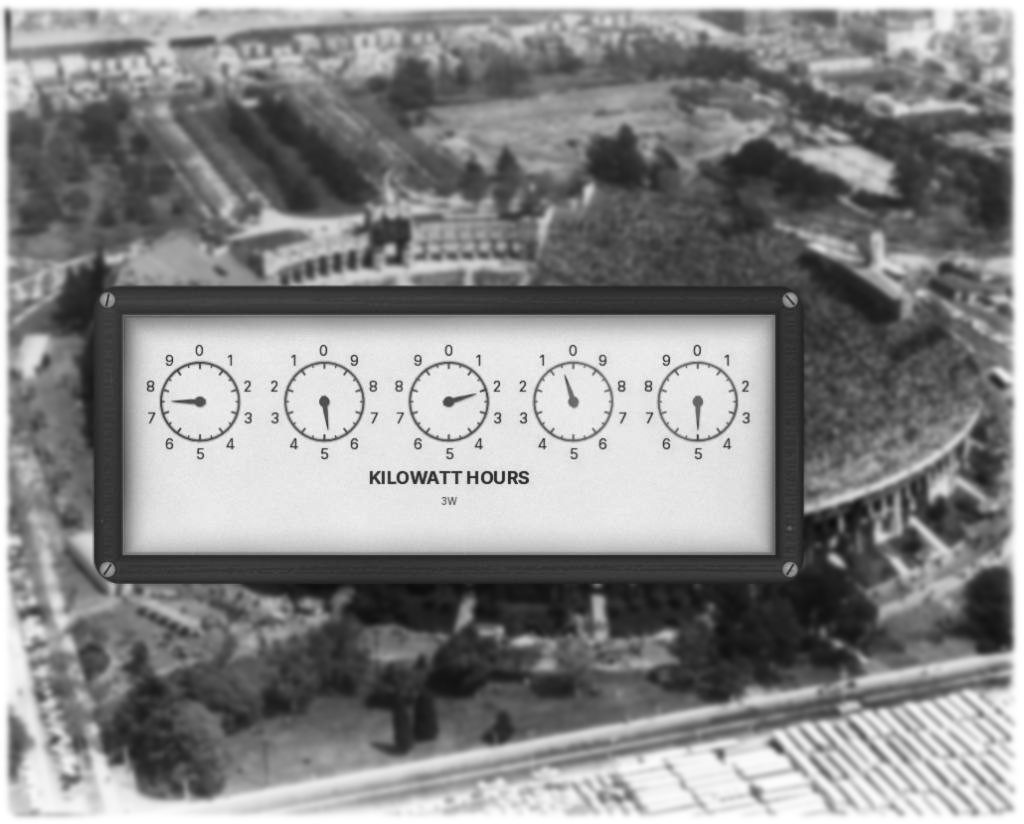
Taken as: 75205 kWh
